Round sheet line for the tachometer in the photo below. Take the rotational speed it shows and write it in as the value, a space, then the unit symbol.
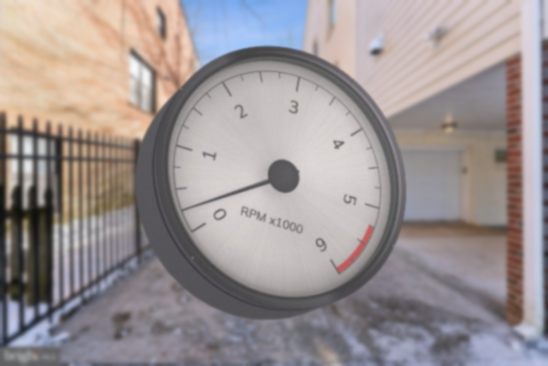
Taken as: 250 rpm
